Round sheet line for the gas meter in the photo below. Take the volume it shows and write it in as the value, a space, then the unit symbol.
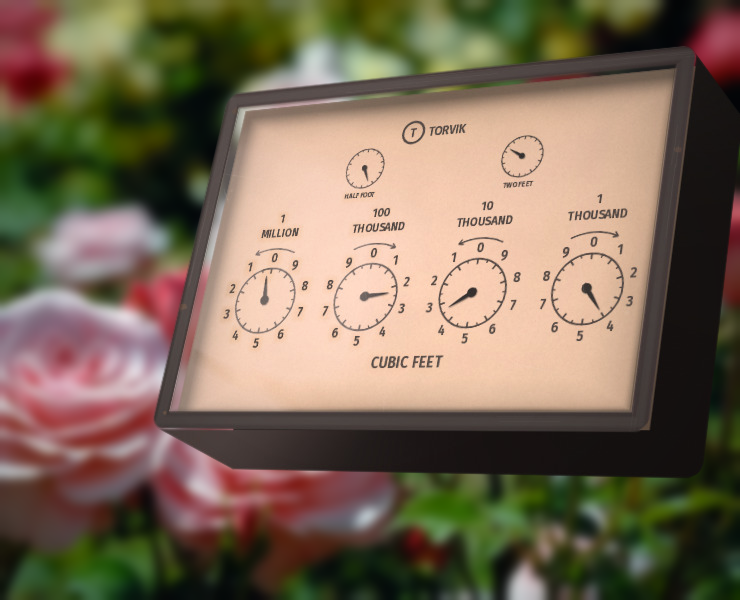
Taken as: 23400 ft³
